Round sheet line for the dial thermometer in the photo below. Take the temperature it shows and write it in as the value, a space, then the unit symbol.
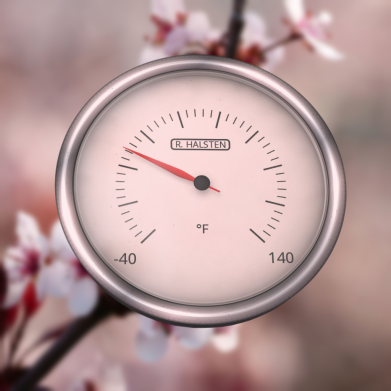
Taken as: 8 °F
